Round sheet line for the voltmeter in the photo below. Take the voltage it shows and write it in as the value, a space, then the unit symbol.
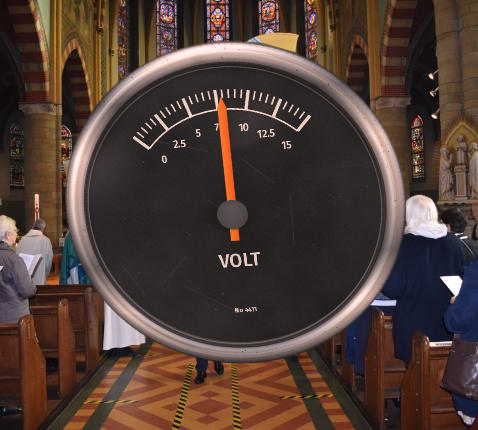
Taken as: 8 V
